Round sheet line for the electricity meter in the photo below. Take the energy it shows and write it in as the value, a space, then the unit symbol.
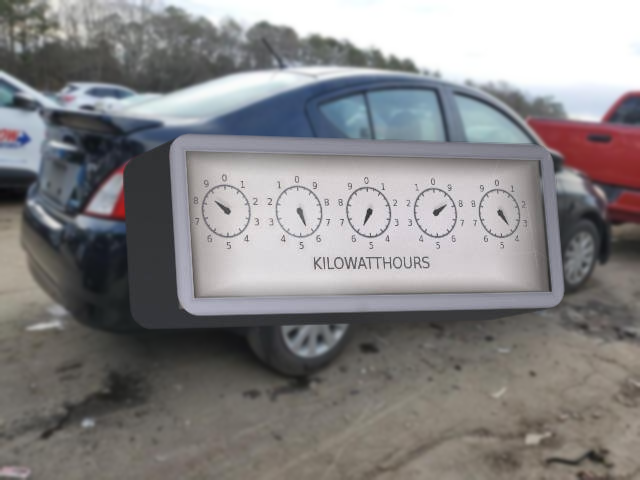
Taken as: 85584 kWh
